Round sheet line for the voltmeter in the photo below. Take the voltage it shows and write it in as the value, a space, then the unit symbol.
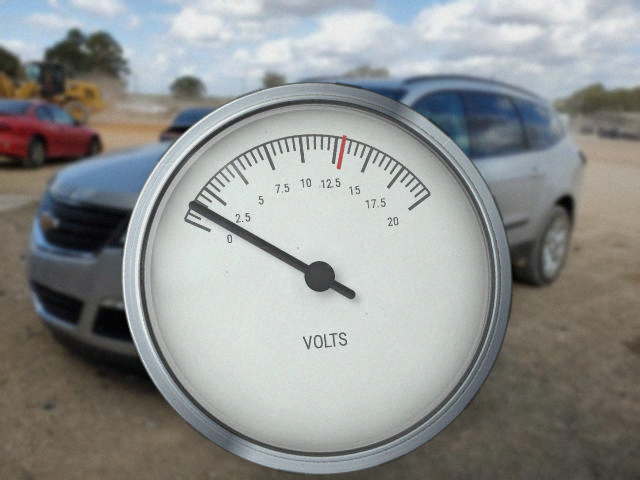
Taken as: 1 V
